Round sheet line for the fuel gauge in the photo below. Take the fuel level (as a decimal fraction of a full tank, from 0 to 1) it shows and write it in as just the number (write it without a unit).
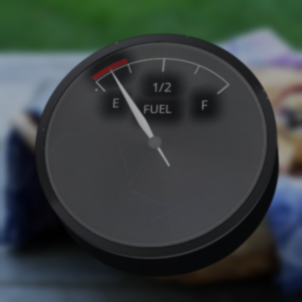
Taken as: 0.125
